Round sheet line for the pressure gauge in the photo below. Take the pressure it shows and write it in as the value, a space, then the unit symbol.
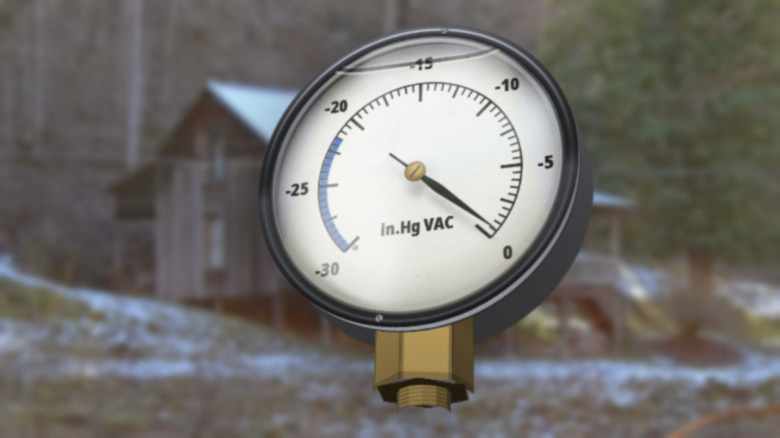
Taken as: -0.5 inHg
